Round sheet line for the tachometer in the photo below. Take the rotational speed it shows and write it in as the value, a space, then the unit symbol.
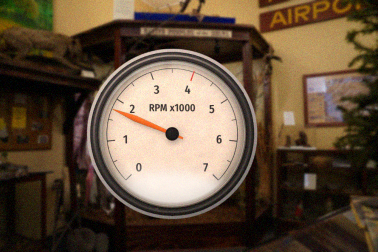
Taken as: 1750 rpm
